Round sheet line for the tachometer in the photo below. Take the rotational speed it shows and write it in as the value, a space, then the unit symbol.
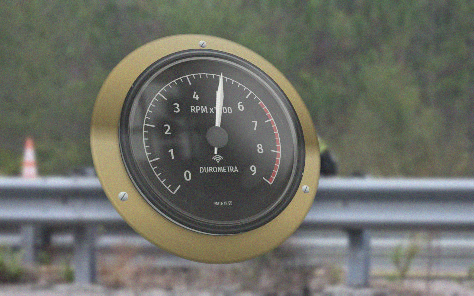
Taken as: 5000 rpm
